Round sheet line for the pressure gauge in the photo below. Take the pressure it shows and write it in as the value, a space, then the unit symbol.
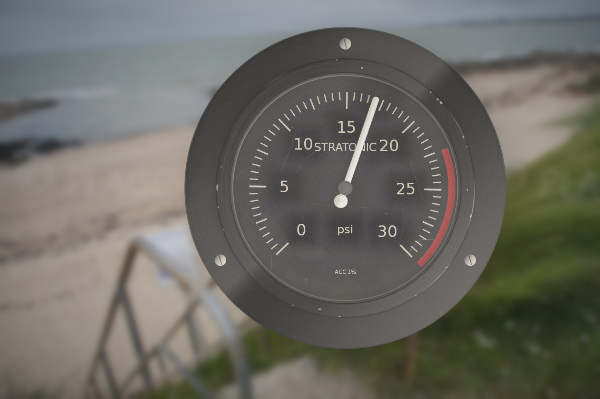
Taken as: 17 psi
